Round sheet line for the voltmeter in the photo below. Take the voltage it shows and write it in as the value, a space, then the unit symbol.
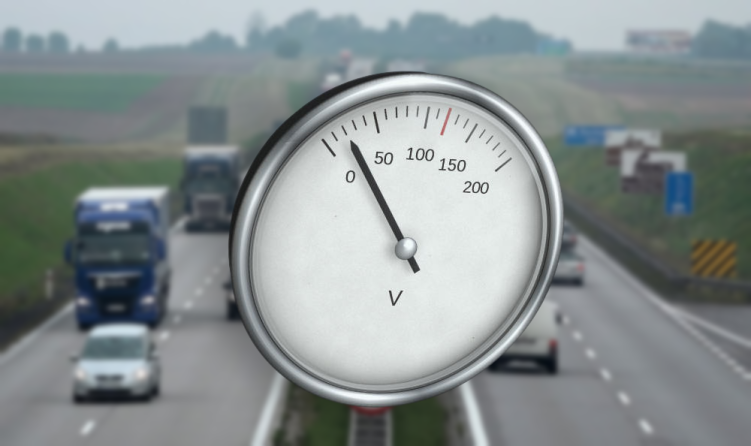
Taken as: 20 V
